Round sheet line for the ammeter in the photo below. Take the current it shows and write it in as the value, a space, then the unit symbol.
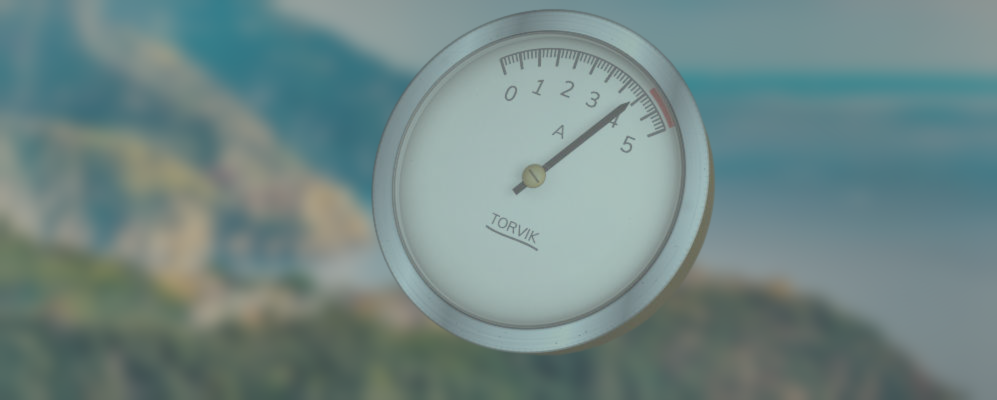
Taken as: 4 A
